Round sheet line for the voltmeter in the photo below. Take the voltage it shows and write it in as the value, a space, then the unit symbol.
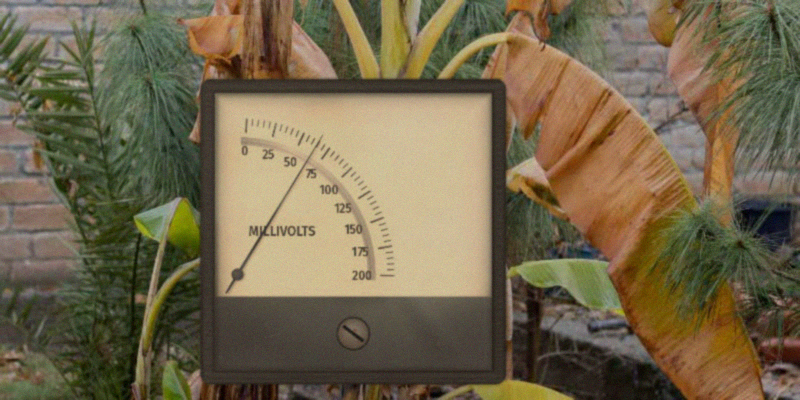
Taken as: 65 mV
